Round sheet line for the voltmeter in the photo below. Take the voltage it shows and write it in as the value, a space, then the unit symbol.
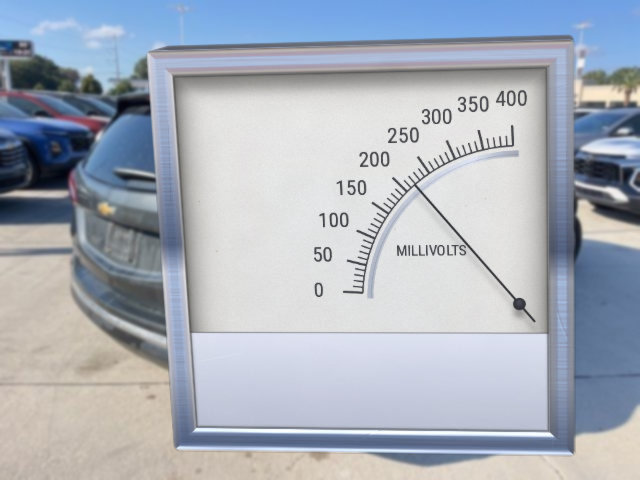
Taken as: 220 mV
